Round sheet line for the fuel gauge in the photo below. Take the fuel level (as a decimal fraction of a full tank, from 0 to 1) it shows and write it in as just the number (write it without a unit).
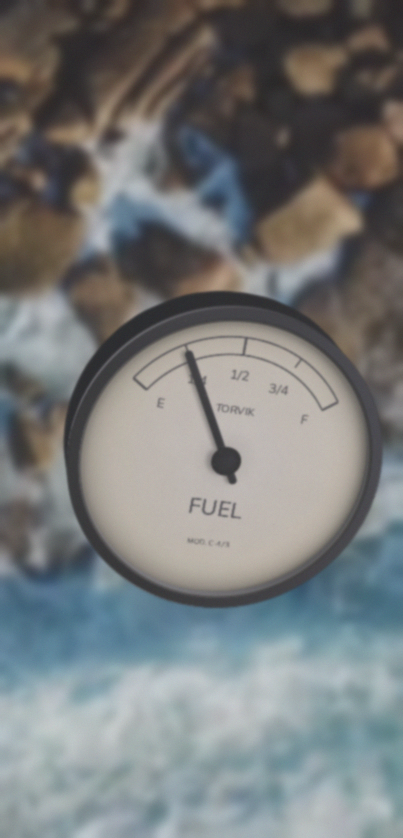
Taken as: 0.25
